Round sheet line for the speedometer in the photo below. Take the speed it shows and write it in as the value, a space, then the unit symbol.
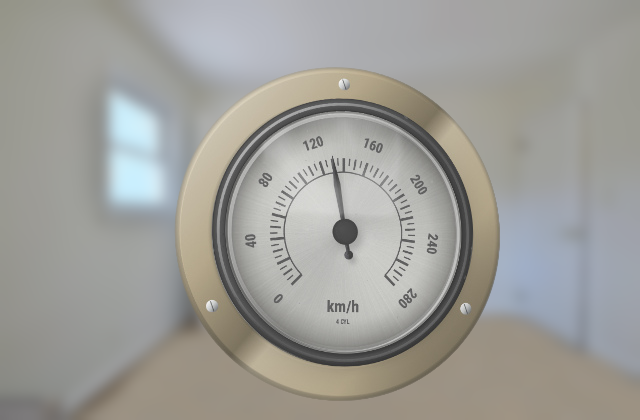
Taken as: 130 km/h
